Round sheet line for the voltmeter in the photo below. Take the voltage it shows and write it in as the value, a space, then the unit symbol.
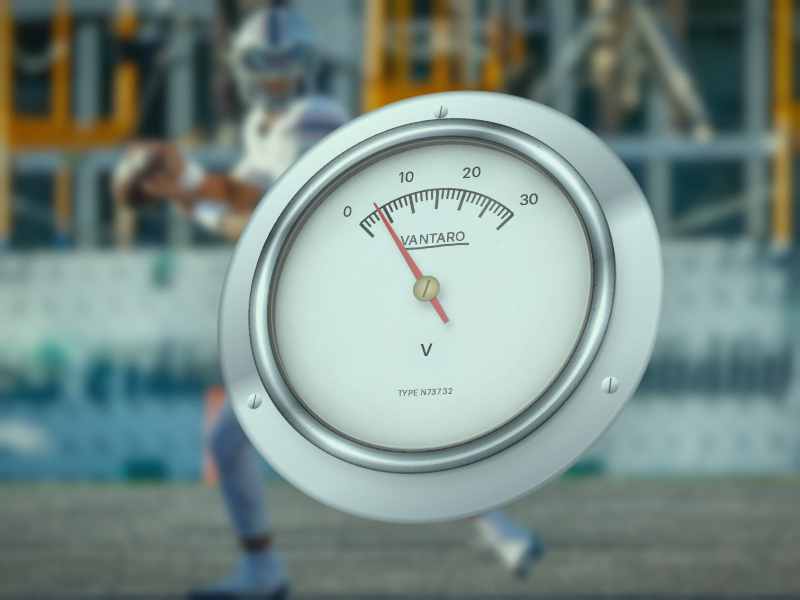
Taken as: 4 V
